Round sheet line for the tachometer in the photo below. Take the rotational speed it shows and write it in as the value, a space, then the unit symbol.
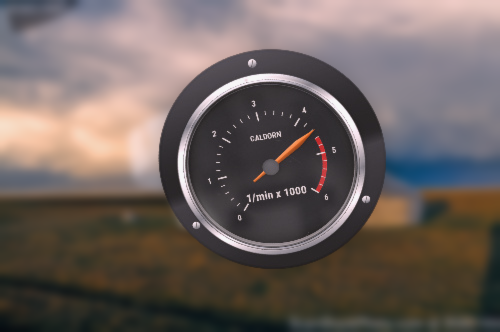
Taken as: 4400 rpm
